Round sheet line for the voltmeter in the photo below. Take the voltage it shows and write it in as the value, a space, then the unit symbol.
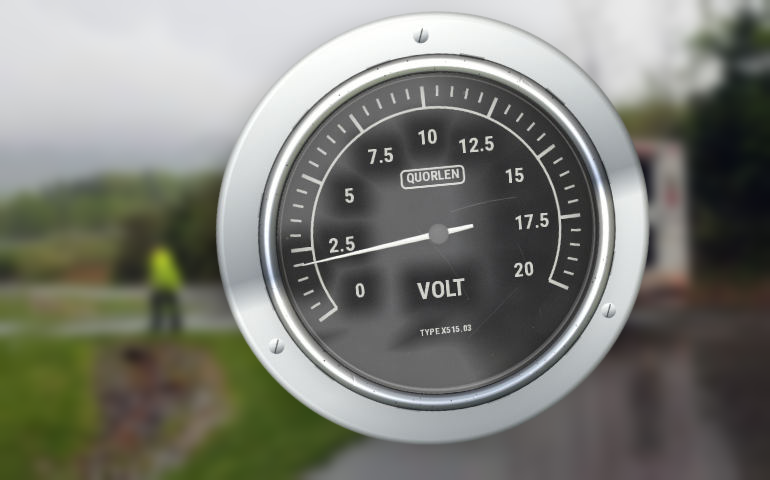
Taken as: 2 V
